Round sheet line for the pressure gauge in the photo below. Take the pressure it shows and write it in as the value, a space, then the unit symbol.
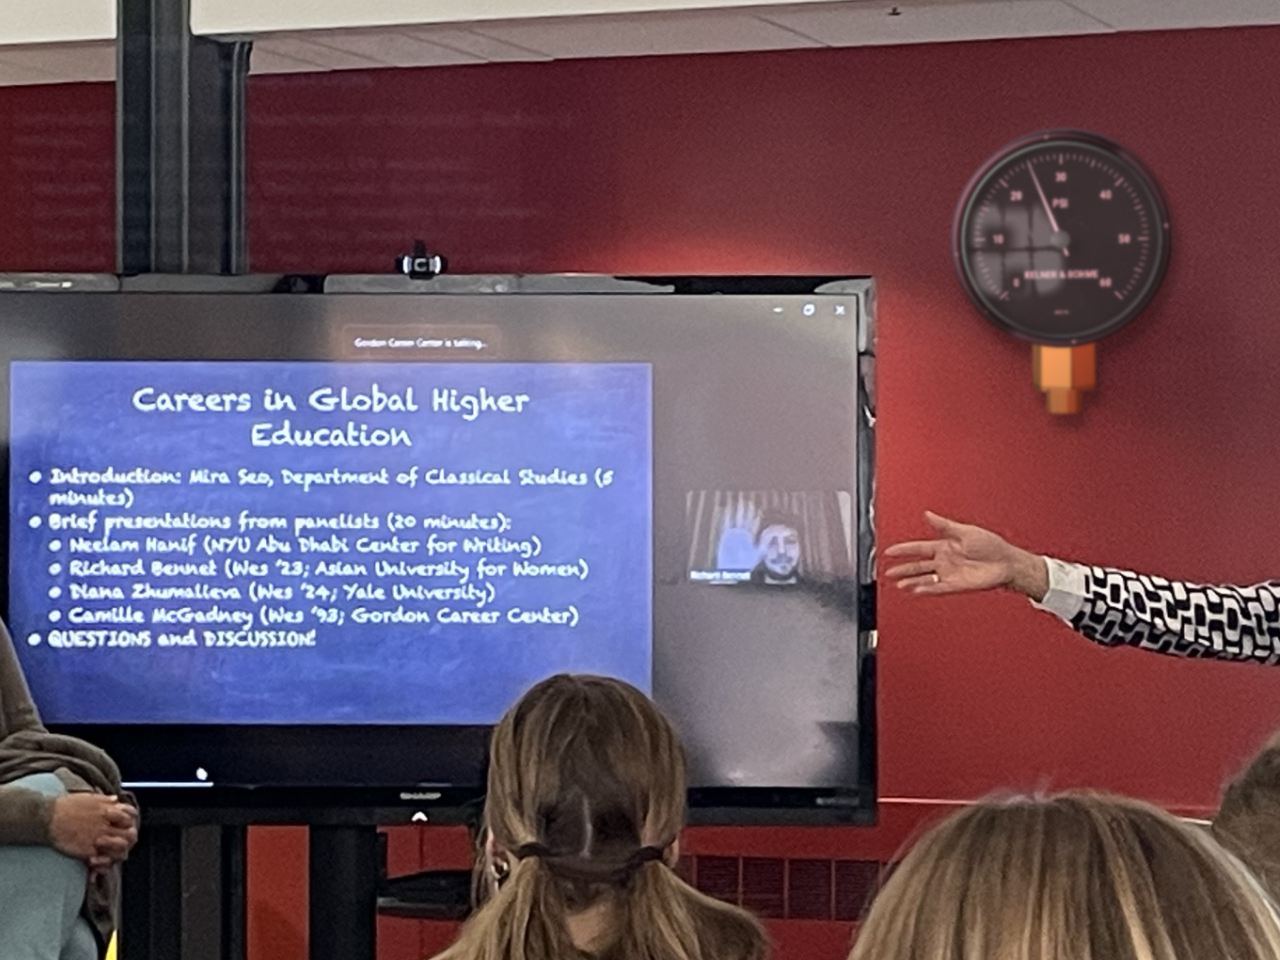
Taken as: 25 psi
